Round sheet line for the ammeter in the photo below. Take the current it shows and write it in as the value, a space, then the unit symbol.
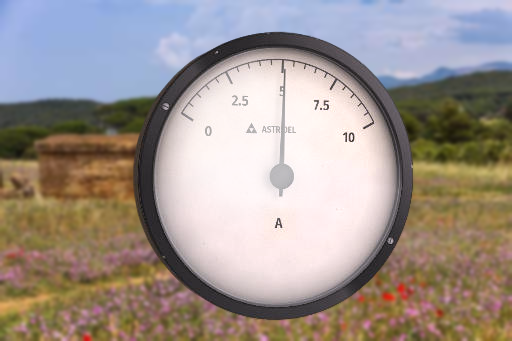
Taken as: 5 A
